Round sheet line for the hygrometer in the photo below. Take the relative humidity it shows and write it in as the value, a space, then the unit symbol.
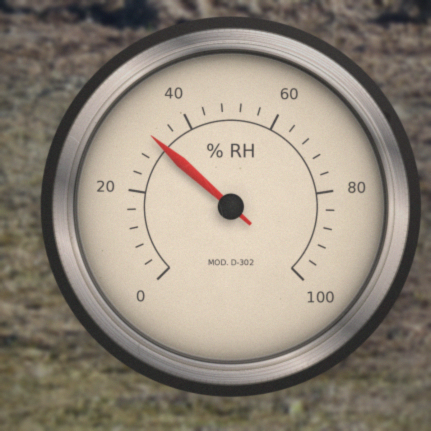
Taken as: 32 %
